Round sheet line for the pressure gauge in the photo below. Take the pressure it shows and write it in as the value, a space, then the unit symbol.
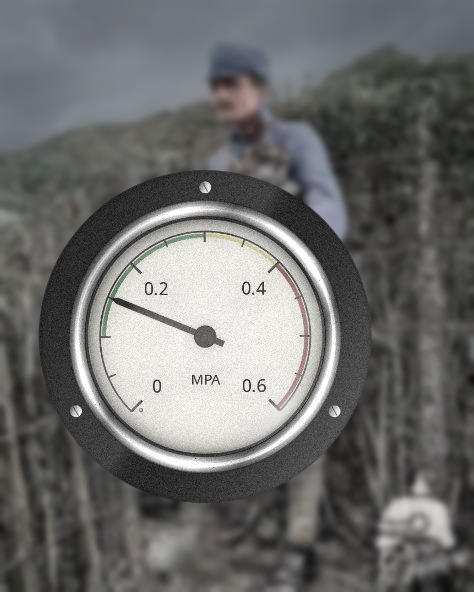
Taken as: 0.15 MPa
